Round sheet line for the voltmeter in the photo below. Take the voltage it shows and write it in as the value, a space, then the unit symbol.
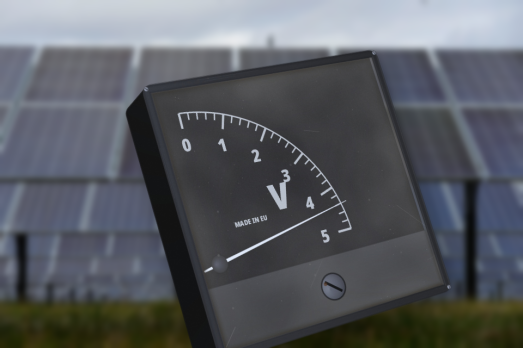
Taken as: 4.4 V
